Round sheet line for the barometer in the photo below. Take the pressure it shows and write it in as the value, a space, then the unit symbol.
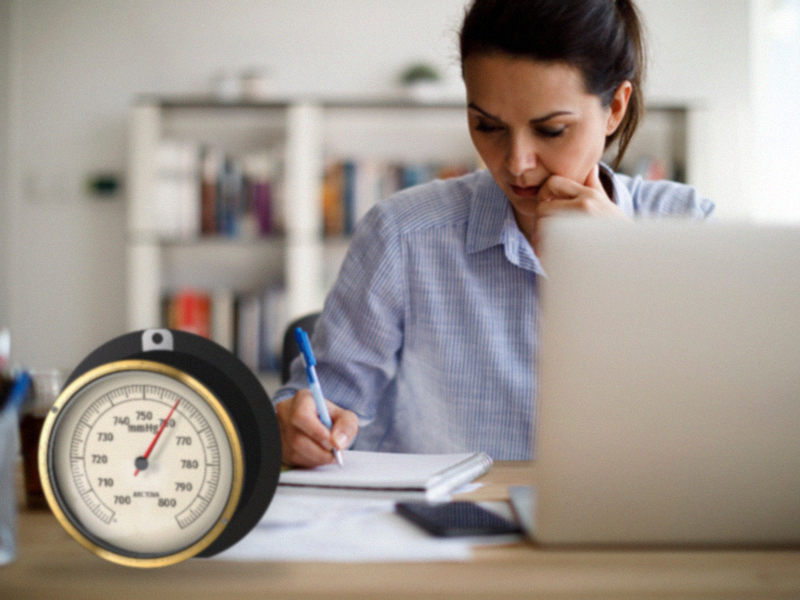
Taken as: 760 mmHg
